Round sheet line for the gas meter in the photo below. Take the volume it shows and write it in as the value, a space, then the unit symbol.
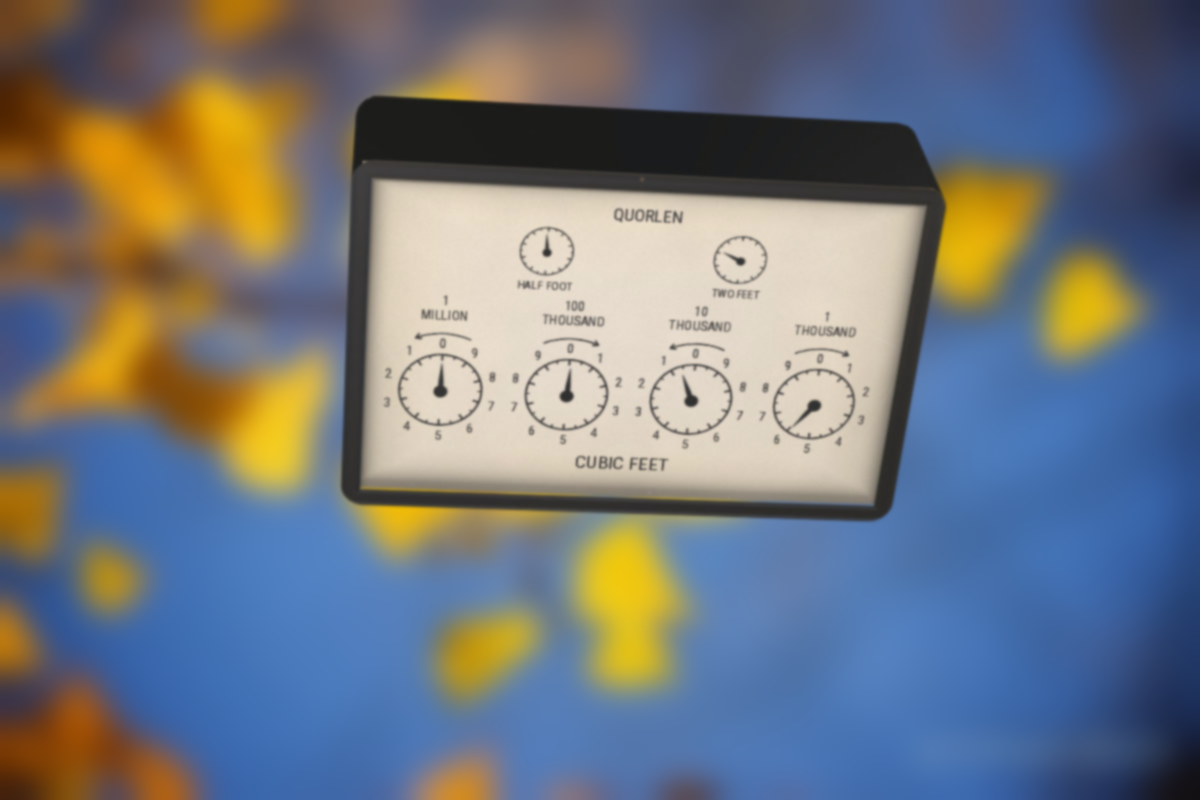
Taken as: 600 ft³
